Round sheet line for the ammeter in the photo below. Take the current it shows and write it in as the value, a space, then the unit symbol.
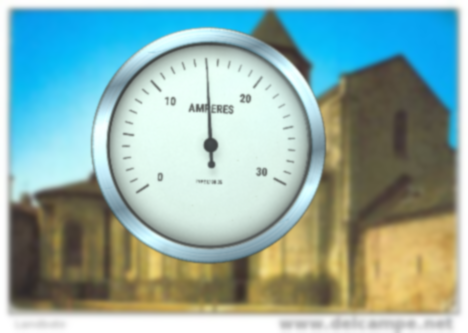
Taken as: 15 A
